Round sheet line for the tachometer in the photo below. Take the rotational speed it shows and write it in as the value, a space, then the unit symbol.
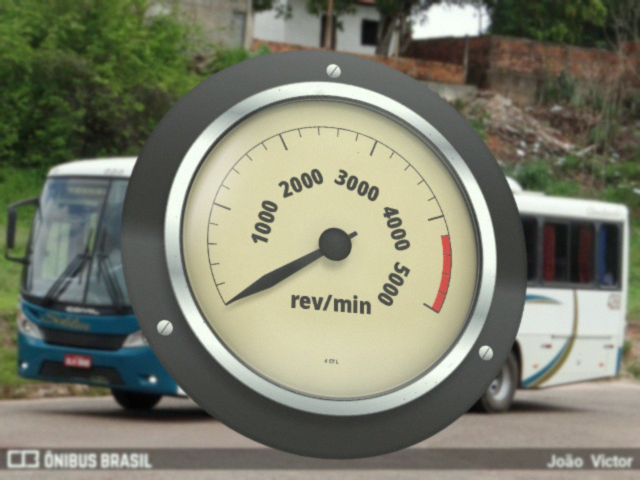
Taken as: 0 rpm
